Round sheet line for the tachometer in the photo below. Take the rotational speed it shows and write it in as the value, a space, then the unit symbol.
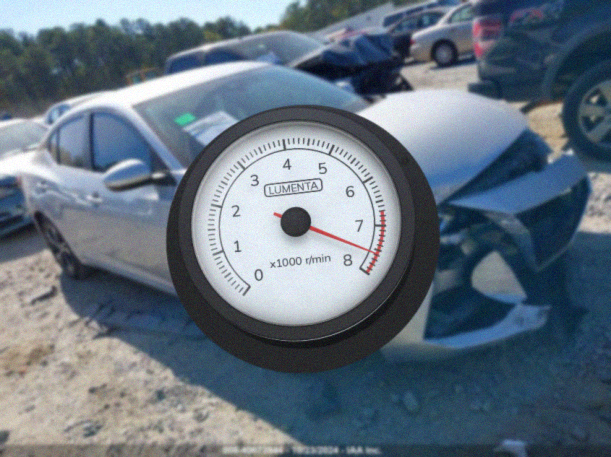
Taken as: 7600 rpm
